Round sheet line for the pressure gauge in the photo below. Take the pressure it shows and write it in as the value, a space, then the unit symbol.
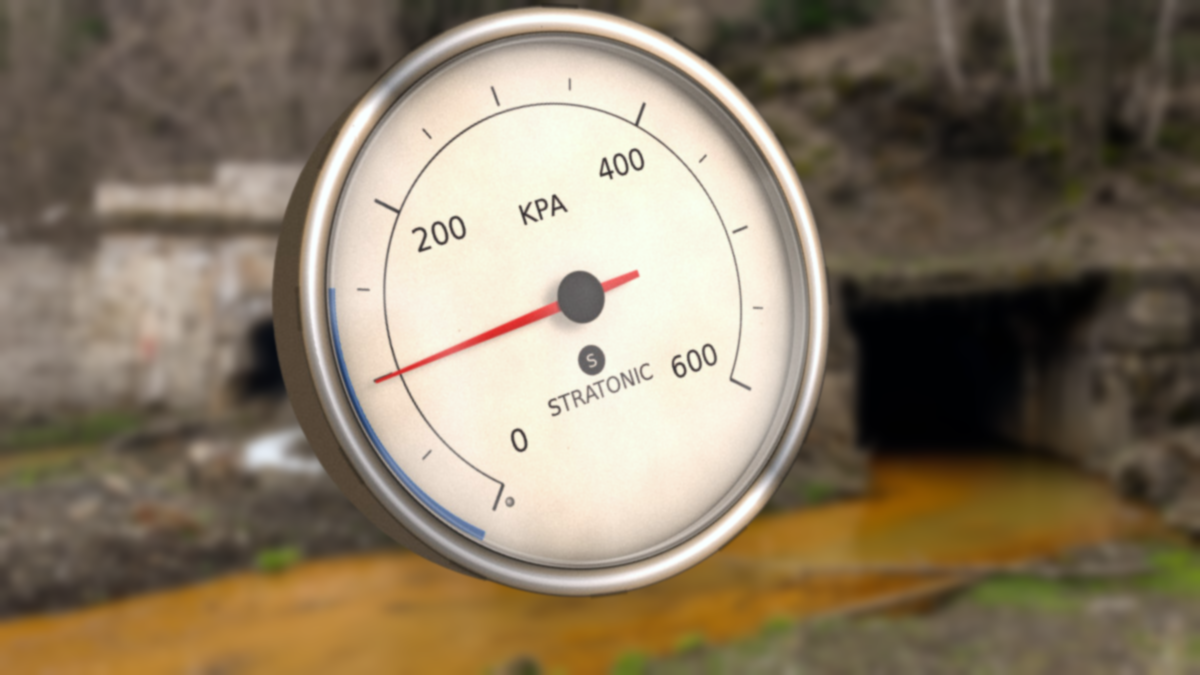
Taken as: 100 kPa
